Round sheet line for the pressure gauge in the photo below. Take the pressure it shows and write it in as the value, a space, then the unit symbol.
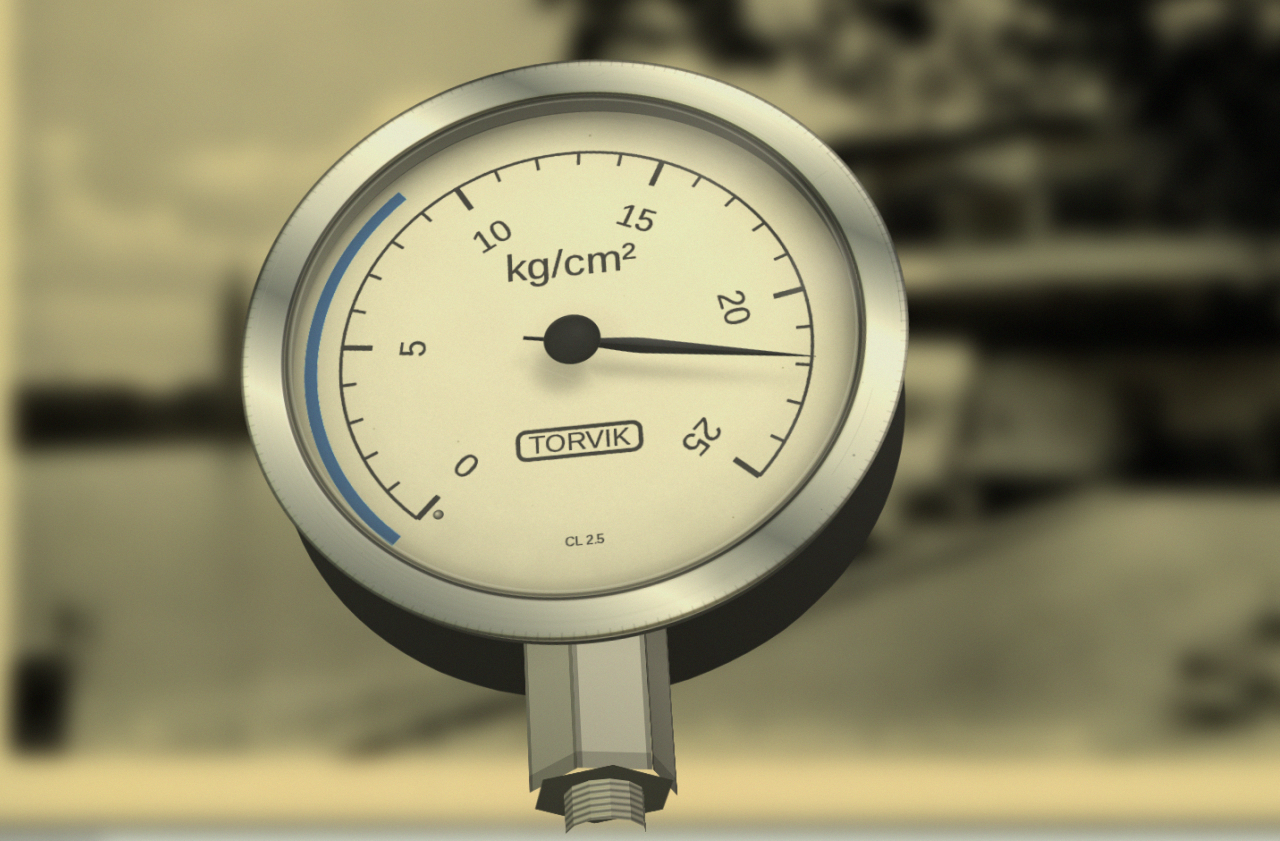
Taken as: 22 kg/cm²
